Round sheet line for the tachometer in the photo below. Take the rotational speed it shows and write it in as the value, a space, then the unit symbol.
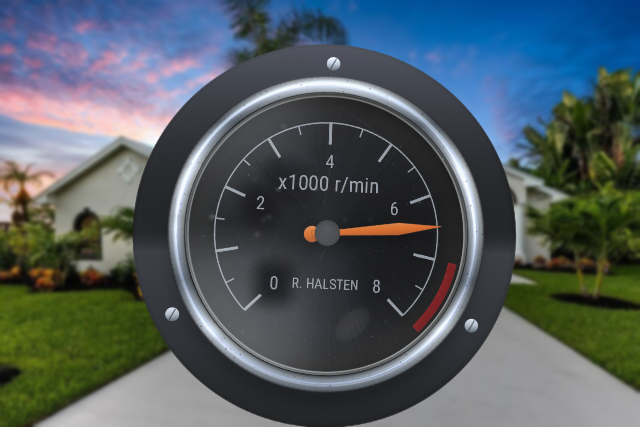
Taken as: 6500 rpm
